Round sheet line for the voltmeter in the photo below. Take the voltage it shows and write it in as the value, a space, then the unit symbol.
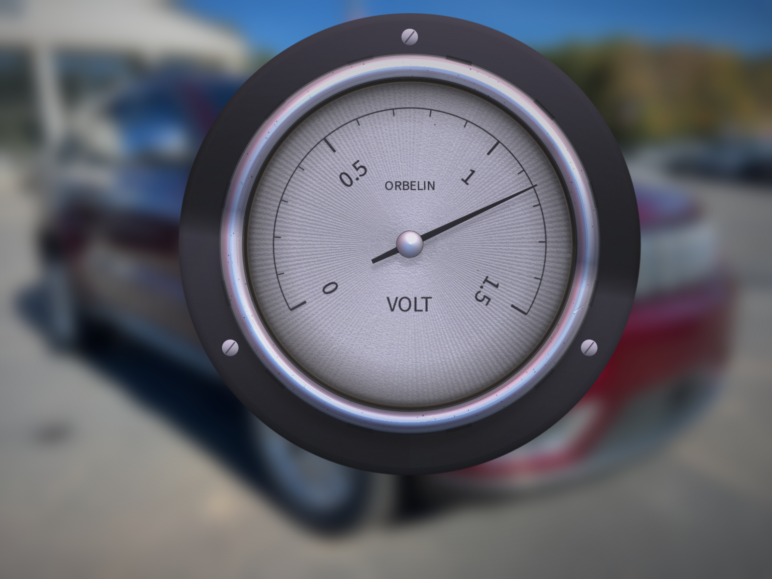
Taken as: 1.15 V
